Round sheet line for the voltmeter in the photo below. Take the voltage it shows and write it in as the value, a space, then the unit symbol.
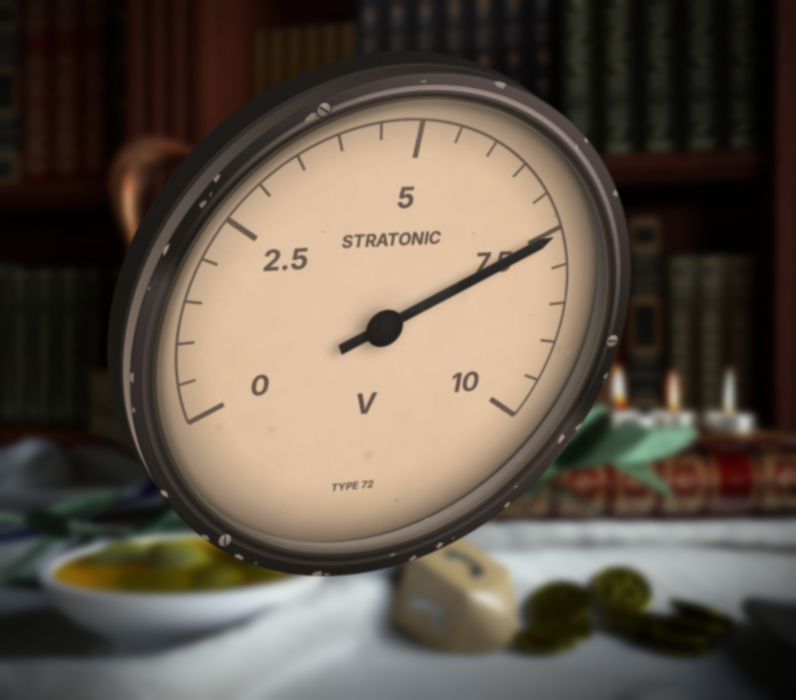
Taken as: 7.5 V
